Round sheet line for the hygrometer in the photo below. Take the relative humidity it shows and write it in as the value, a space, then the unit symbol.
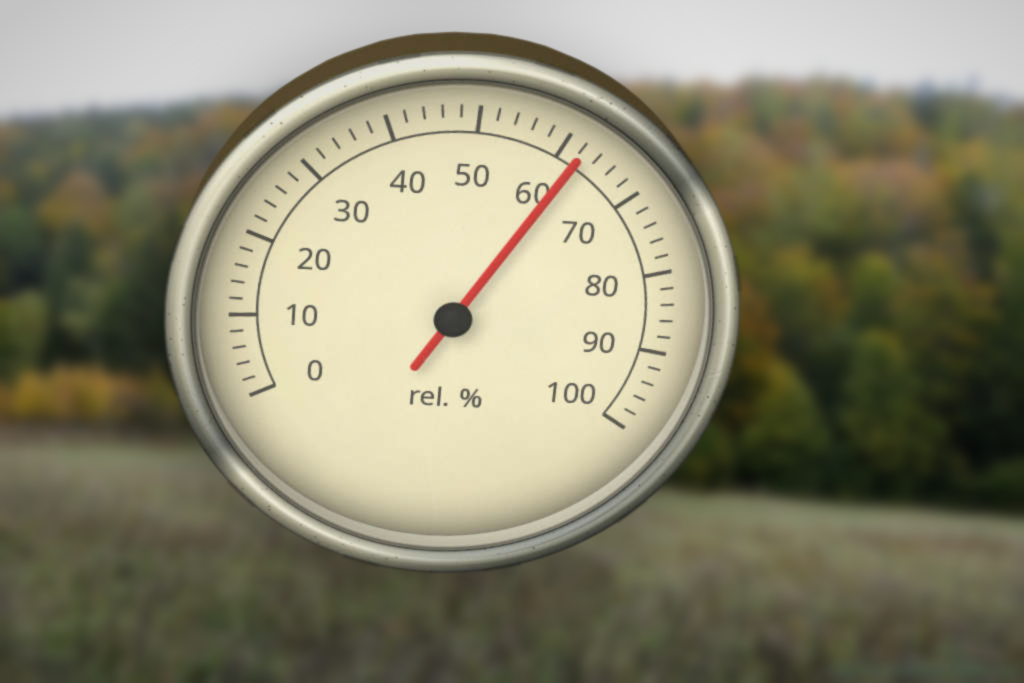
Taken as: 62 %
